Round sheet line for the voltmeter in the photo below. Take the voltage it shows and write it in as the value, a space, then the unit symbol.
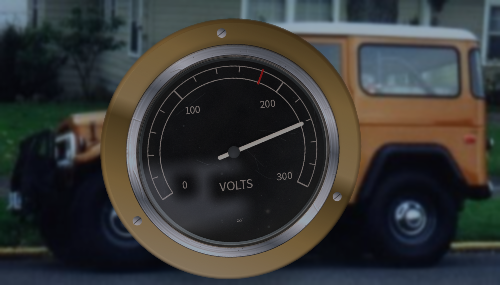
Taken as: 240 V
